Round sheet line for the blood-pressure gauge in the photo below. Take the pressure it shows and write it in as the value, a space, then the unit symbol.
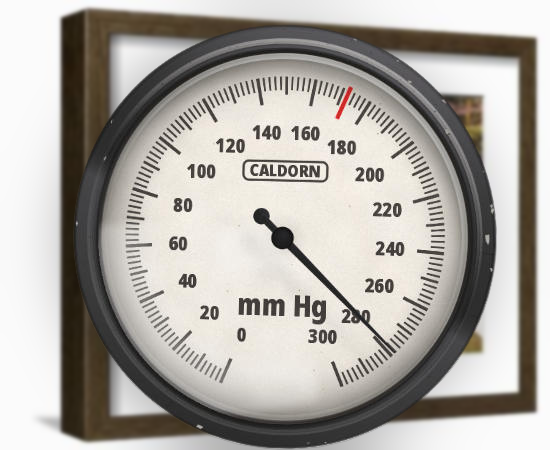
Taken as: 278 mmHg
